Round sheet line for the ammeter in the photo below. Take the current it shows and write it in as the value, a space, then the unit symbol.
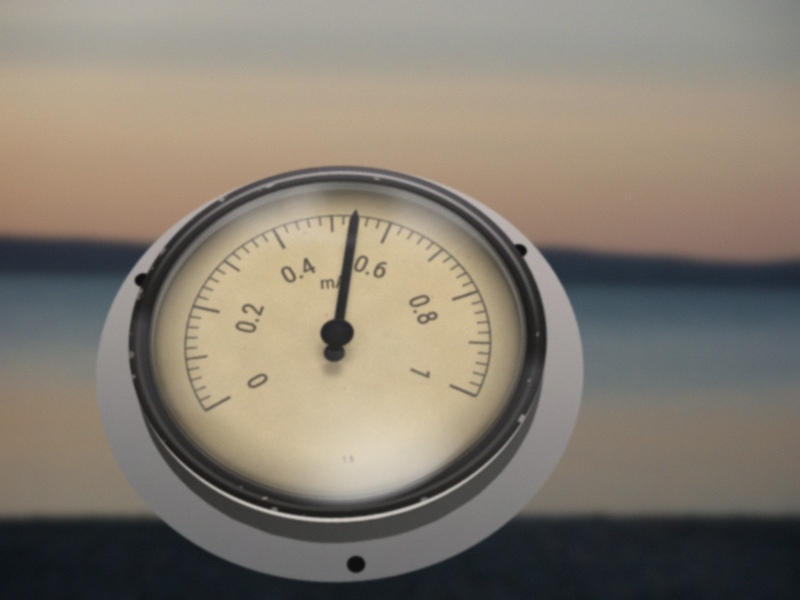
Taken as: 0.54 mA
